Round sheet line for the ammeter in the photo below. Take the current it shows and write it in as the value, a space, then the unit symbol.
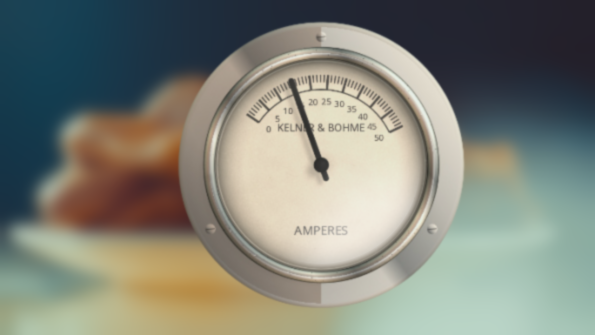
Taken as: 15 A
